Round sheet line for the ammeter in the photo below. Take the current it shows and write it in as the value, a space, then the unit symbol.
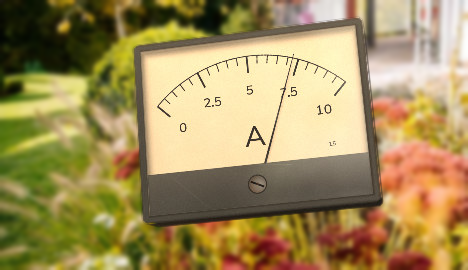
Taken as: 7.25 A
